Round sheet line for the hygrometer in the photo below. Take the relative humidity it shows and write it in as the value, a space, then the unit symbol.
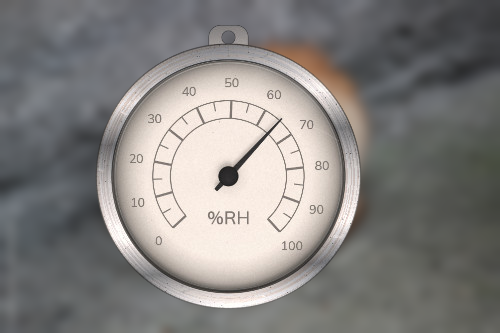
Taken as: 65 %
